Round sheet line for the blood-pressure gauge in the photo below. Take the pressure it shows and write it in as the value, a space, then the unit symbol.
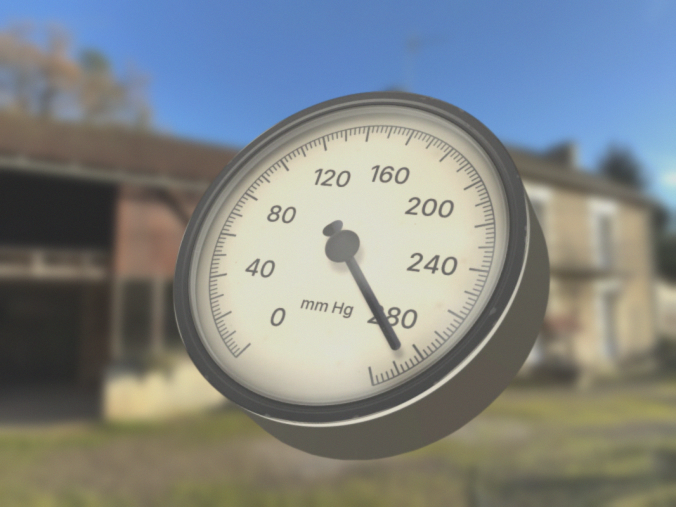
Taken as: 286 mmHg
